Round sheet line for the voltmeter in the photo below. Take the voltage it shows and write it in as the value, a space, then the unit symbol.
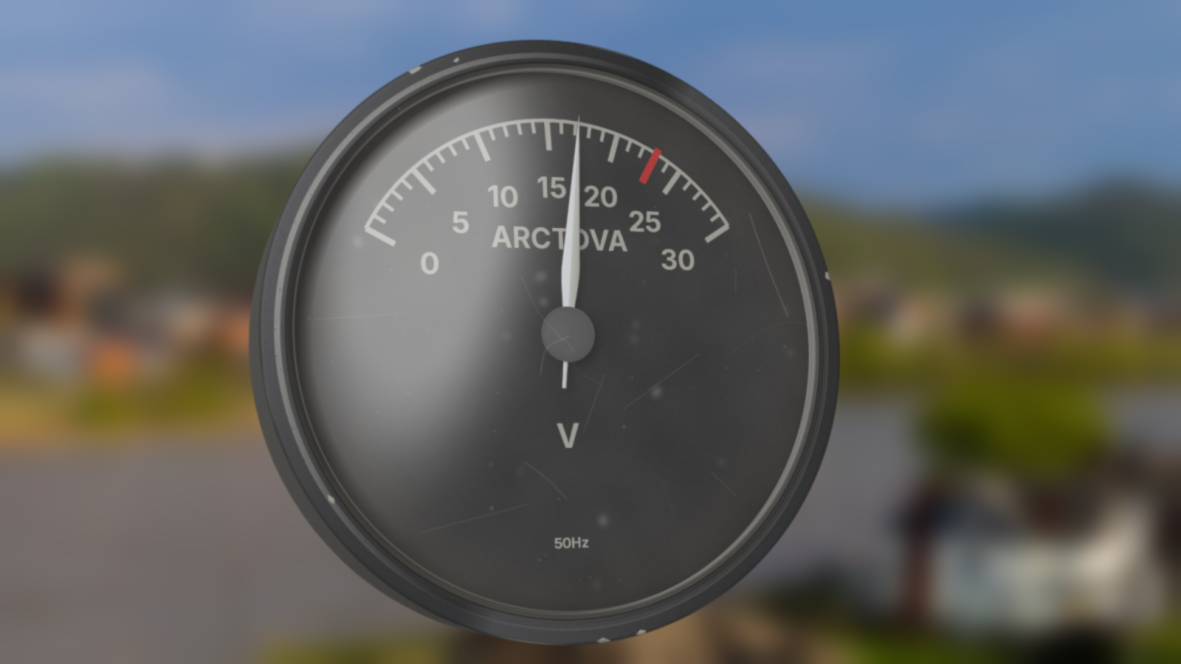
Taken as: 17 V
